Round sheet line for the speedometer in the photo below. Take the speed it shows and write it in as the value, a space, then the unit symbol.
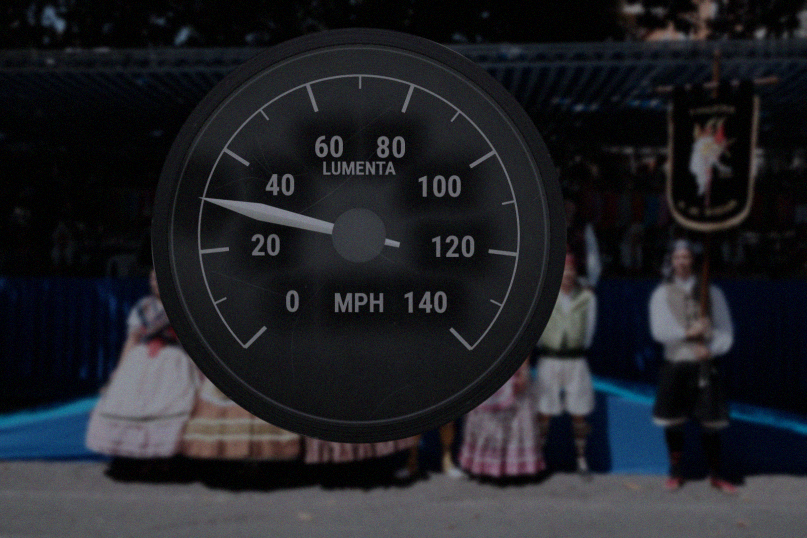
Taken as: 30 mph
